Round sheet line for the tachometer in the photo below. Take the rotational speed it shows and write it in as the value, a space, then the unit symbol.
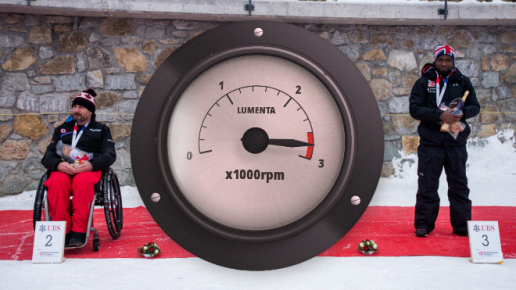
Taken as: 2800 rpm
